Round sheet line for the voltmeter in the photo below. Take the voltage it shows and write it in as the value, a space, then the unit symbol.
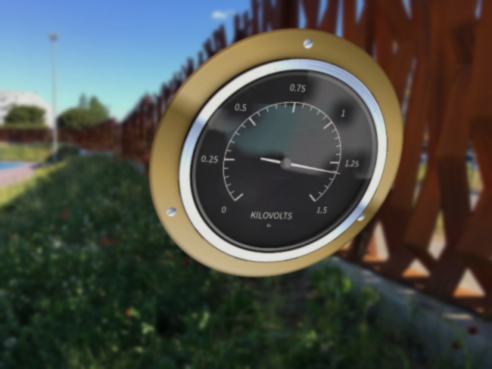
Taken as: 1.3 kV
